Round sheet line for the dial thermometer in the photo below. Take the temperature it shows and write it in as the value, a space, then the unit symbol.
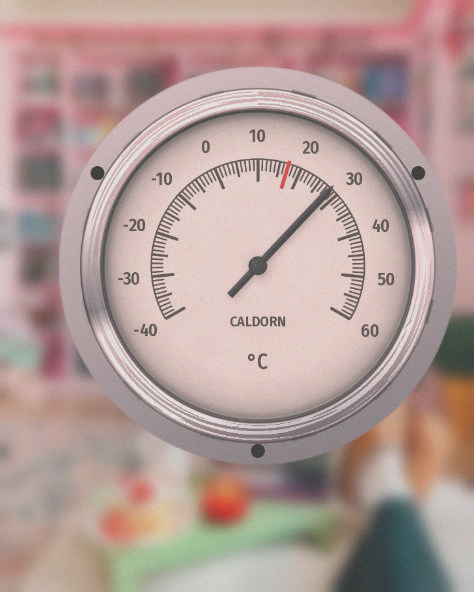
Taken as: 28 °C
